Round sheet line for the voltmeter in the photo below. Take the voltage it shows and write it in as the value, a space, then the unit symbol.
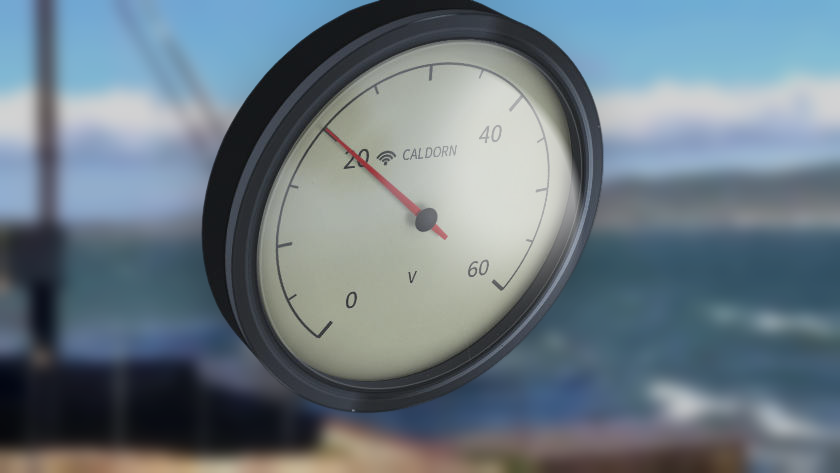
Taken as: 20 V
